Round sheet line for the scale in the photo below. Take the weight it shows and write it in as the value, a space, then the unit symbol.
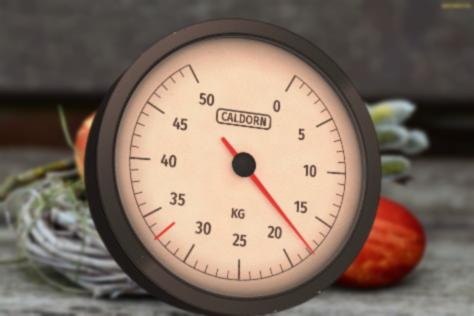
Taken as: 18 kg
